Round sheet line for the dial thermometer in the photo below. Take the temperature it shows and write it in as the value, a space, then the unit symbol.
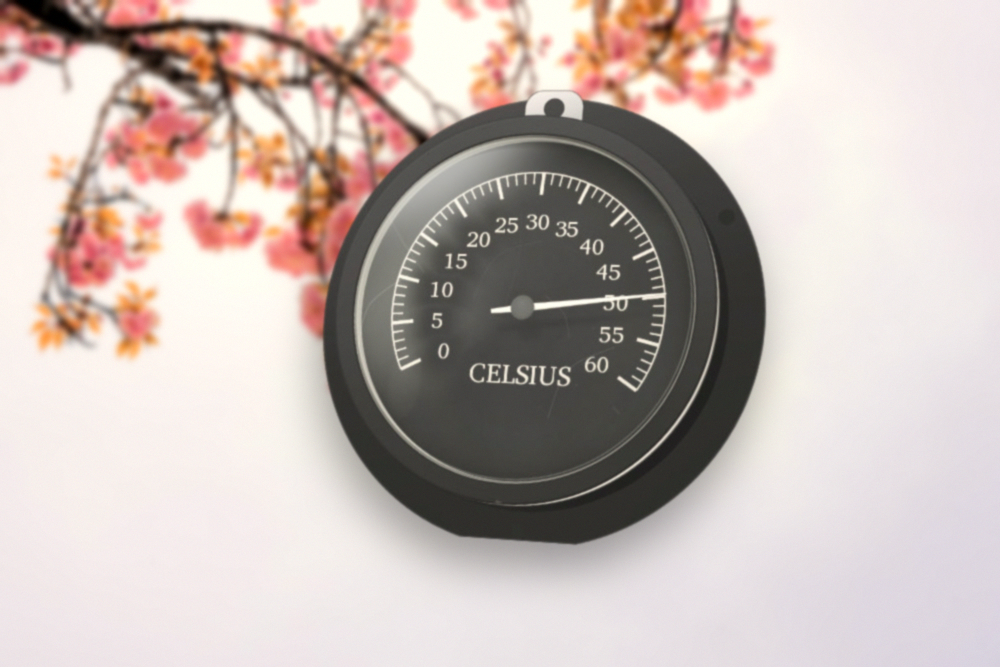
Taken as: 50 °C
